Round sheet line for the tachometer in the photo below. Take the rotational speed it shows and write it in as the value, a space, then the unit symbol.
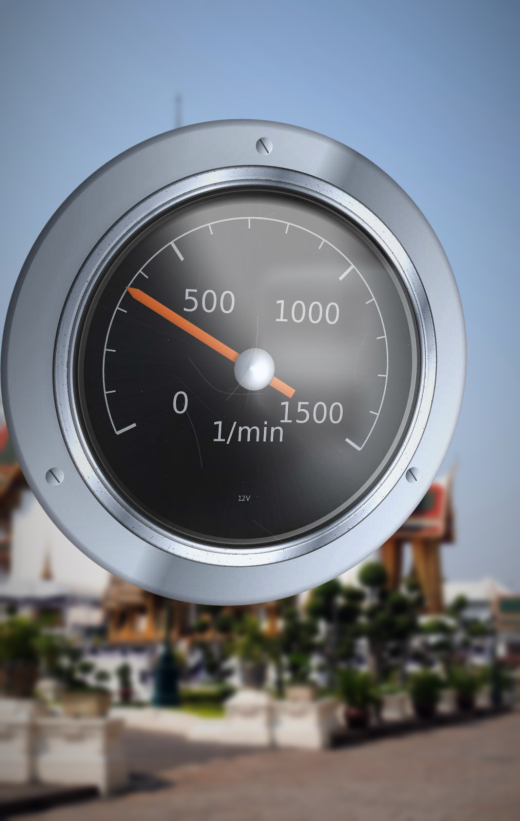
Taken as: 350 rpm
